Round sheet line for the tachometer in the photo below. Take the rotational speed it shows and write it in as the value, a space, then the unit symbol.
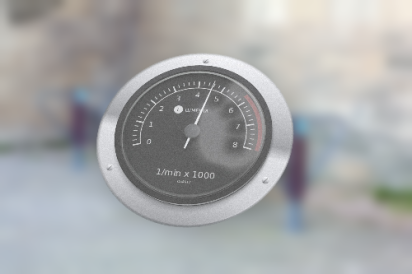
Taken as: 4600 rpm
